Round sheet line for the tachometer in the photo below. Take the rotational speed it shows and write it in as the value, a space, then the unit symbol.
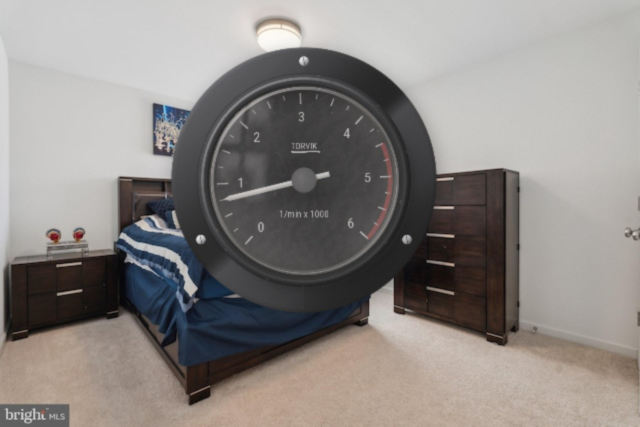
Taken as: 750 rpm
